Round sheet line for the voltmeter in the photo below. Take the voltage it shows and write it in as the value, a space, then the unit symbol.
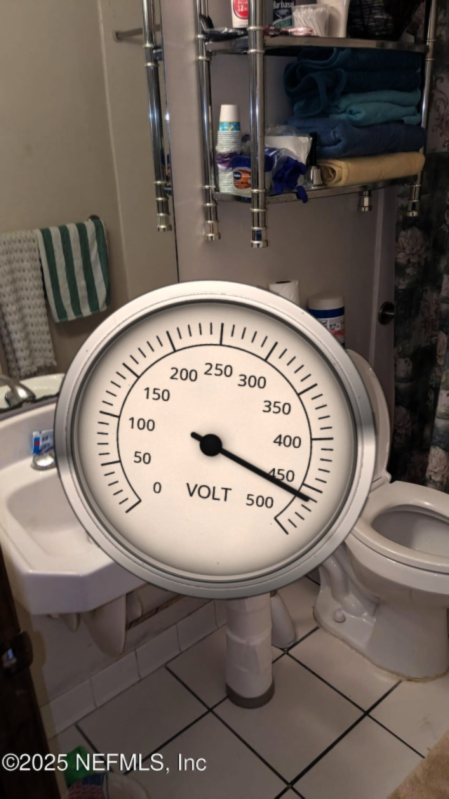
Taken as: 460 V
